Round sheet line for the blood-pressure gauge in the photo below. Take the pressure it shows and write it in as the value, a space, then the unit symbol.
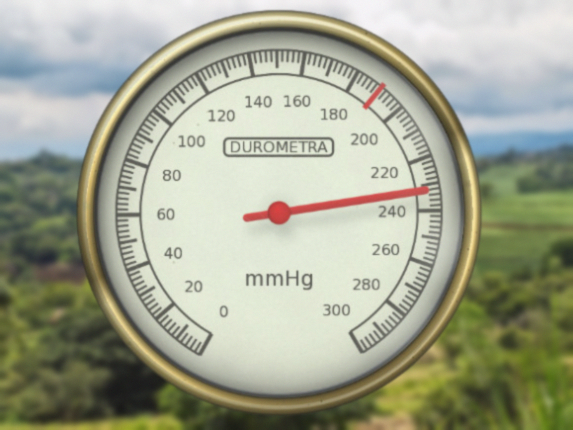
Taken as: 232 mmHg
